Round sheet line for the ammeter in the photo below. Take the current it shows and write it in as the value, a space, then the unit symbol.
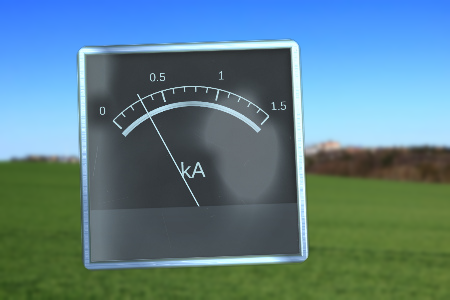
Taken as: 0.3 kA
